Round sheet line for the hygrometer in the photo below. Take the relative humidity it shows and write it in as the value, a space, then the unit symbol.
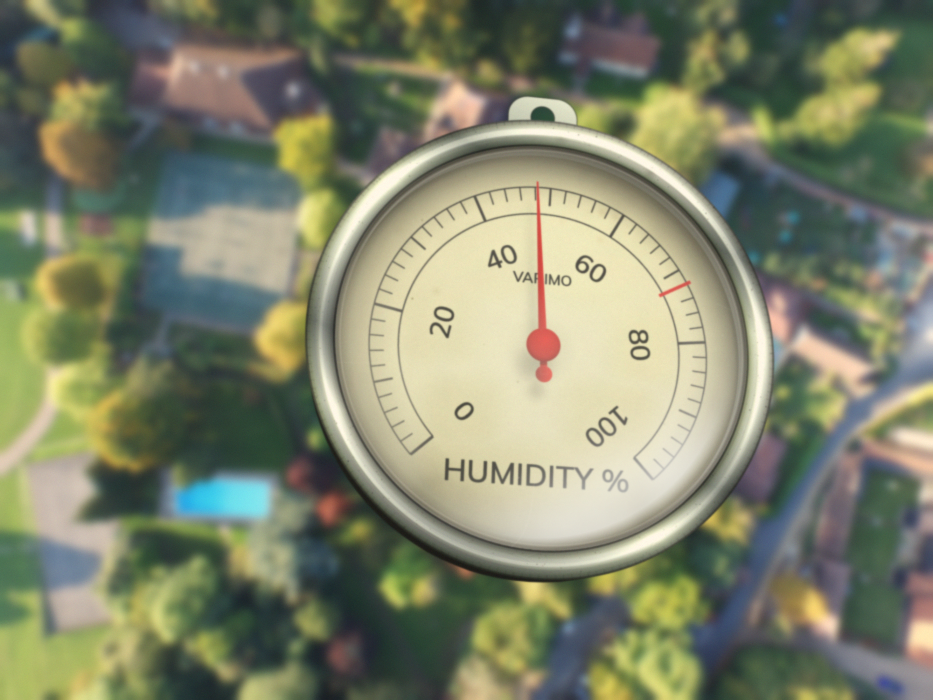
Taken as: 48 %
